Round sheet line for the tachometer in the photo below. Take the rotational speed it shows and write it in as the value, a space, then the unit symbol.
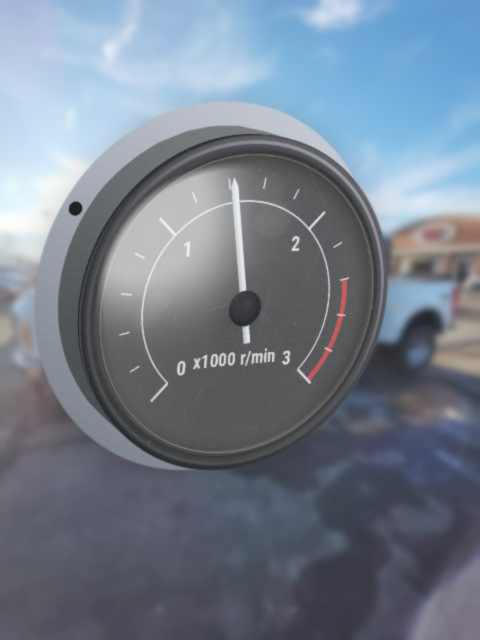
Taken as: 1400 rpm
